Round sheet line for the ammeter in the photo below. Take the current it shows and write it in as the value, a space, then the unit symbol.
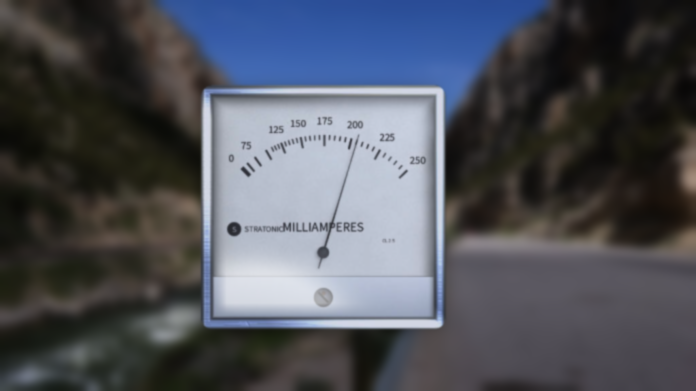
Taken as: 205 mA
